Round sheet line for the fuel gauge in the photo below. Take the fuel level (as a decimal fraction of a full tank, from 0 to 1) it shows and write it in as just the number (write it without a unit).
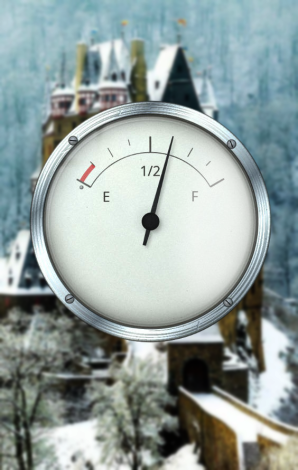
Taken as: 0.625
